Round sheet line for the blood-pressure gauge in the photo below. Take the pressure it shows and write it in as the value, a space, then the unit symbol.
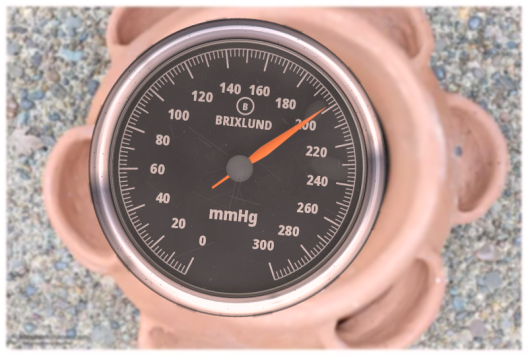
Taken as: 198 mmHg
